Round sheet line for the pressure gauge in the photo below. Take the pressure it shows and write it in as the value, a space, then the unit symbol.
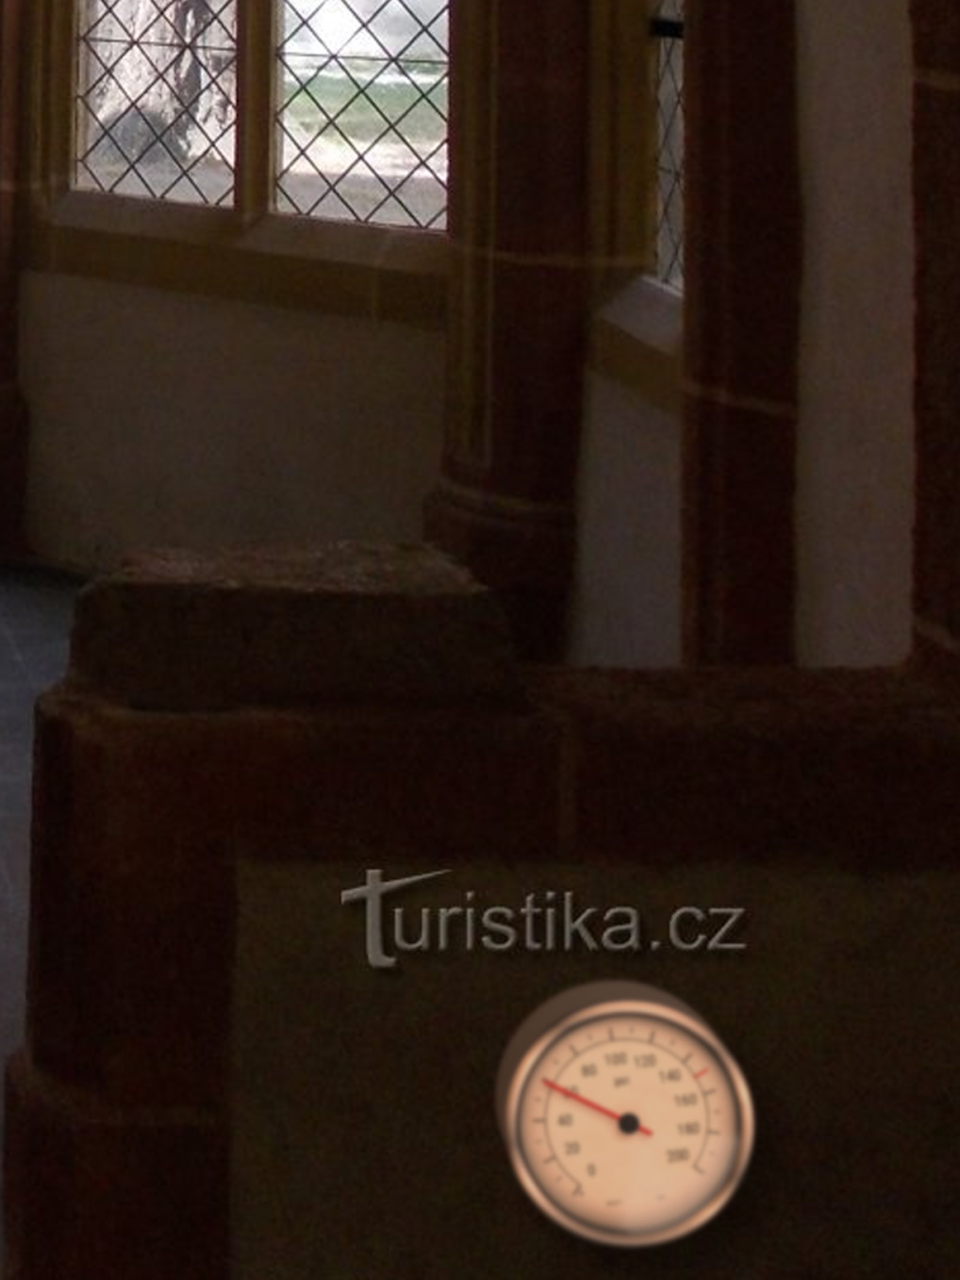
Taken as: 60 psi
